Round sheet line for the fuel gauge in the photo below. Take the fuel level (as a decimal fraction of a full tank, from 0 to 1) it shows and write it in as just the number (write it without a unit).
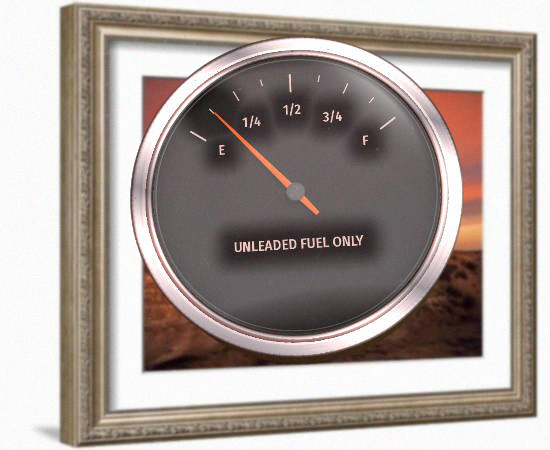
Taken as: 0.125
